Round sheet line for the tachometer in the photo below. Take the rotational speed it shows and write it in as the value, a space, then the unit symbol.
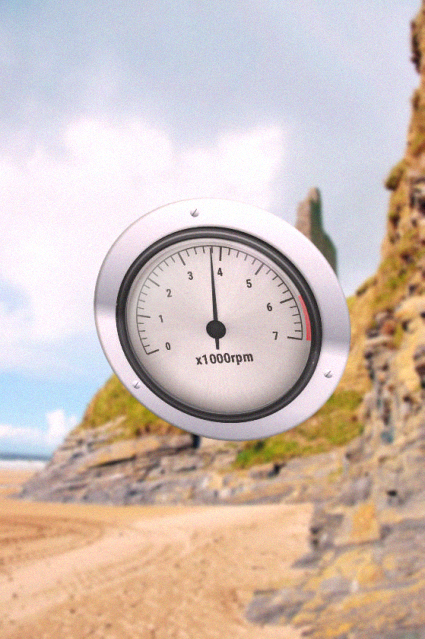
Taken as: 3800 rpm
